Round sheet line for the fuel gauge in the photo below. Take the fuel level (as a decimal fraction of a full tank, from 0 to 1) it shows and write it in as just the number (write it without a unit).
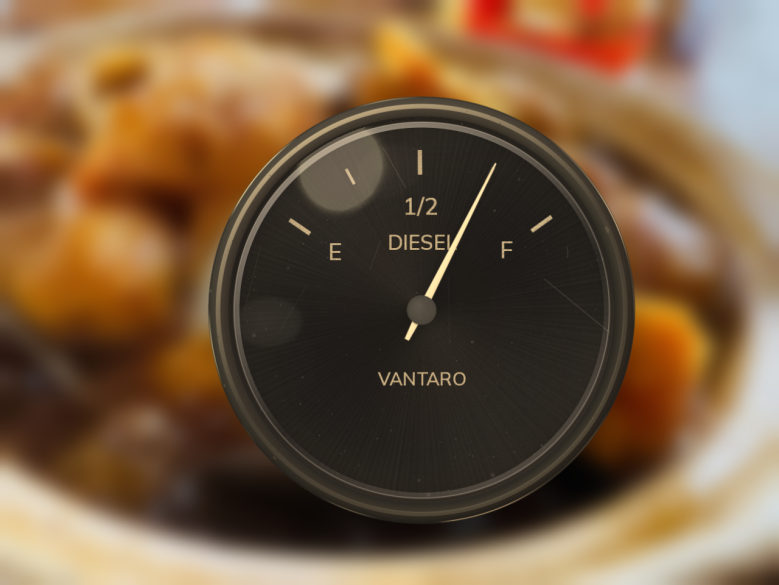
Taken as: 0.75
